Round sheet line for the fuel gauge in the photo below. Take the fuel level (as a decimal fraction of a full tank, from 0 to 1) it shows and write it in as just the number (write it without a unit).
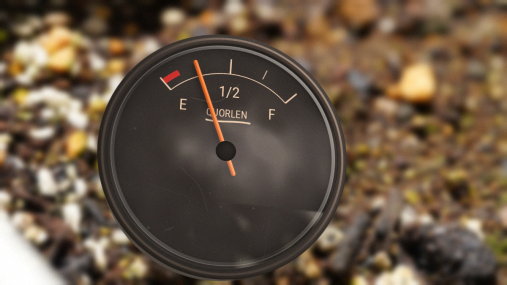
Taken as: 0.25
